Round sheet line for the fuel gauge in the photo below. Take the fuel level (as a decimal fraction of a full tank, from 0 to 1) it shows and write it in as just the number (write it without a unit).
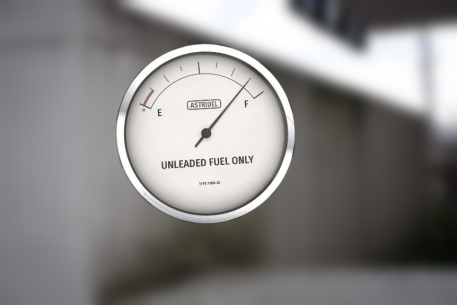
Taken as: 0.875
